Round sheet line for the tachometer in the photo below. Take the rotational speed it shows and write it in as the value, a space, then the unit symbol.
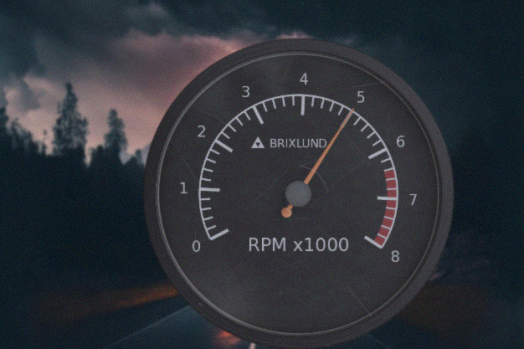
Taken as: 5000 rpm
